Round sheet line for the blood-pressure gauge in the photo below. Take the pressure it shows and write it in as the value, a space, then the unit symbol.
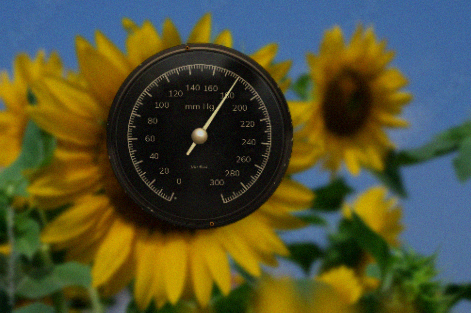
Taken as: 180 mmHg
